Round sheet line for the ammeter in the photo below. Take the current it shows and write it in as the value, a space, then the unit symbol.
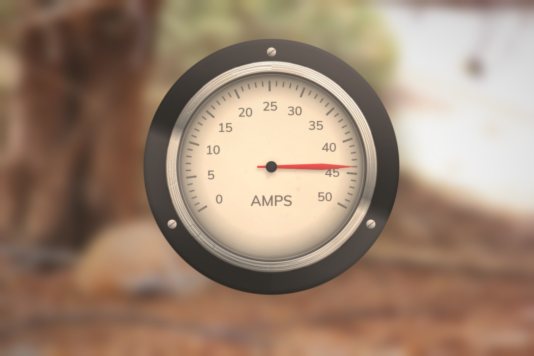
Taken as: 44 A
